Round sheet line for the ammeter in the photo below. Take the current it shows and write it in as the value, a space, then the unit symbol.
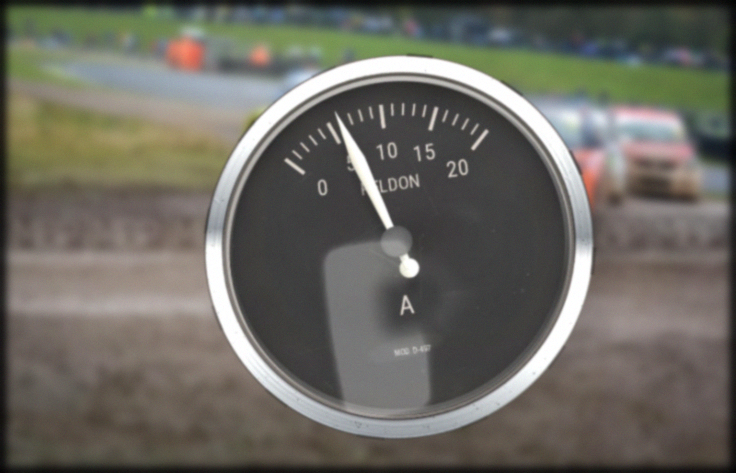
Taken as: 6 A
